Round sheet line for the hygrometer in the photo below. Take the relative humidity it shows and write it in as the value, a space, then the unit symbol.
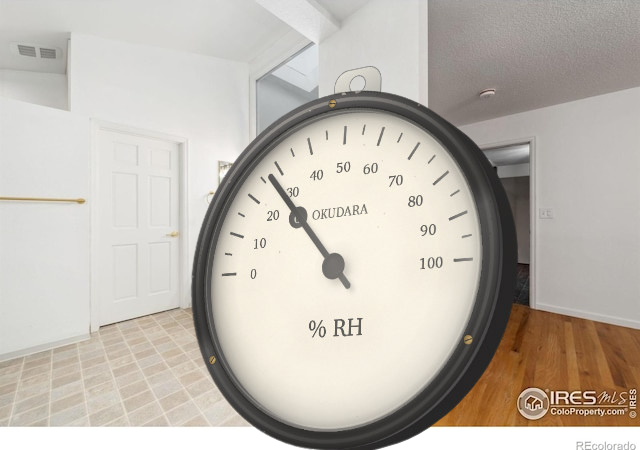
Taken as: 27.5 %
